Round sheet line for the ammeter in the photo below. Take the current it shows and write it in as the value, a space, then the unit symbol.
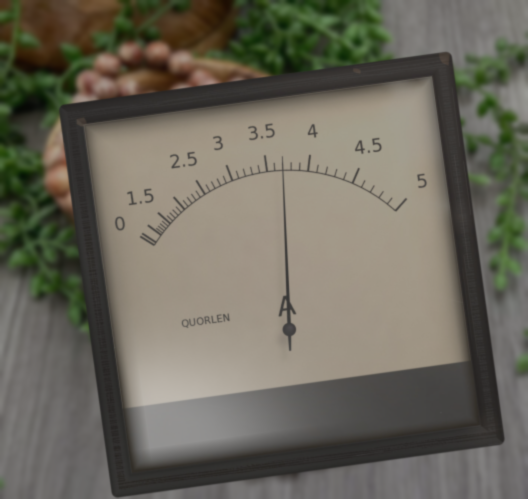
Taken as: 3.7 A
